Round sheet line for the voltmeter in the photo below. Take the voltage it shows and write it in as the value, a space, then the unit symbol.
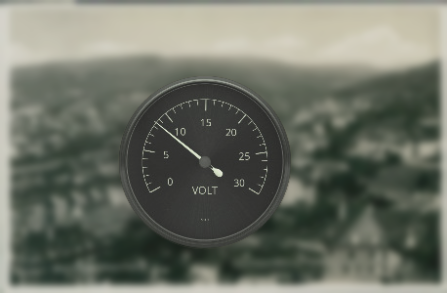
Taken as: 8.5 V
